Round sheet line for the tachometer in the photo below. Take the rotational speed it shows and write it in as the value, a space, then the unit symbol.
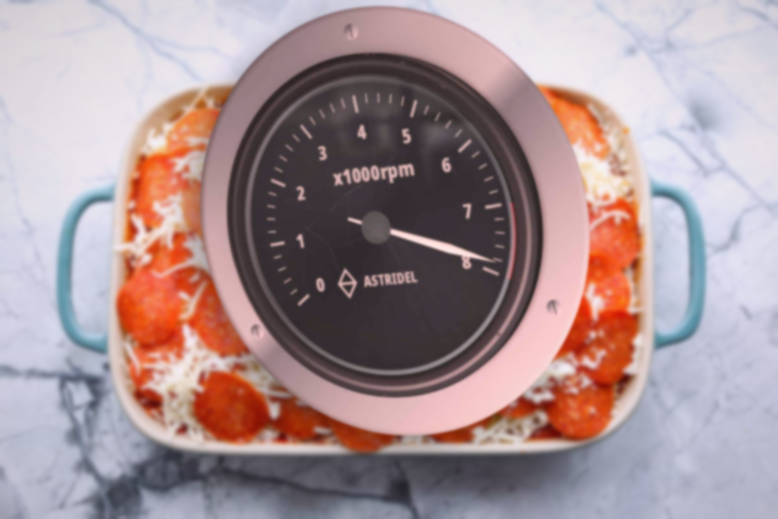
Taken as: 7800 rpm
